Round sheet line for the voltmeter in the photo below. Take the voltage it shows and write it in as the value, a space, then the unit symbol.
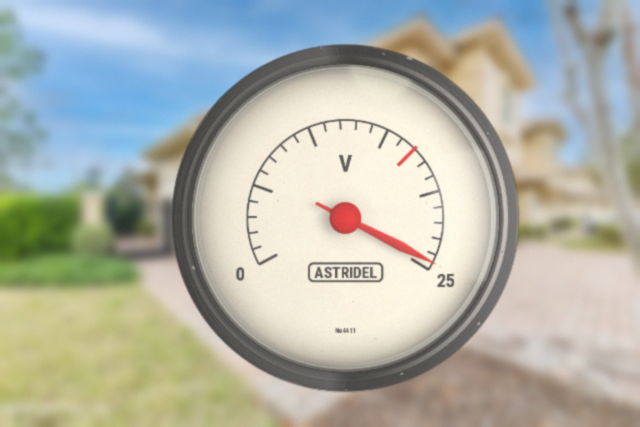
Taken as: 24.5 V
